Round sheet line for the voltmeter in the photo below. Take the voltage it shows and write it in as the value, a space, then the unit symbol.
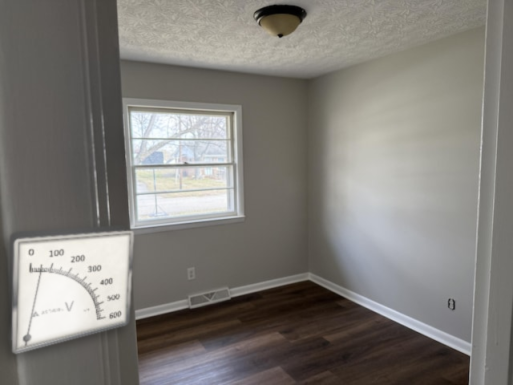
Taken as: 50 V
